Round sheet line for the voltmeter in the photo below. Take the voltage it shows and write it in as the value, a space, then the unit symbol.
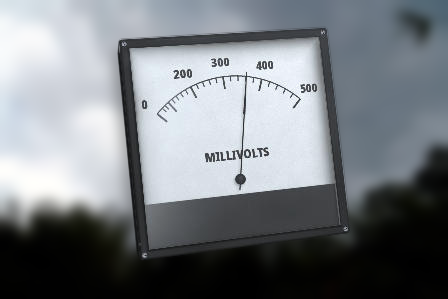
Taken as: 360 mV
